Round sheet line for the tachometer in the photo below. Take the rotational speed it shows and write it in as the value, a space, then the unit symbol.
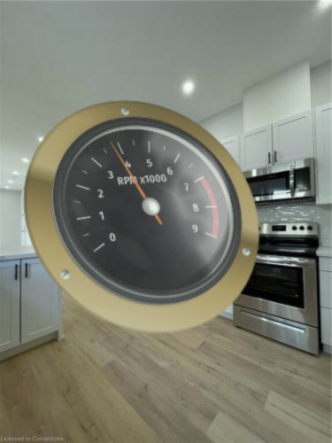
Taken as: 3750 rpm
